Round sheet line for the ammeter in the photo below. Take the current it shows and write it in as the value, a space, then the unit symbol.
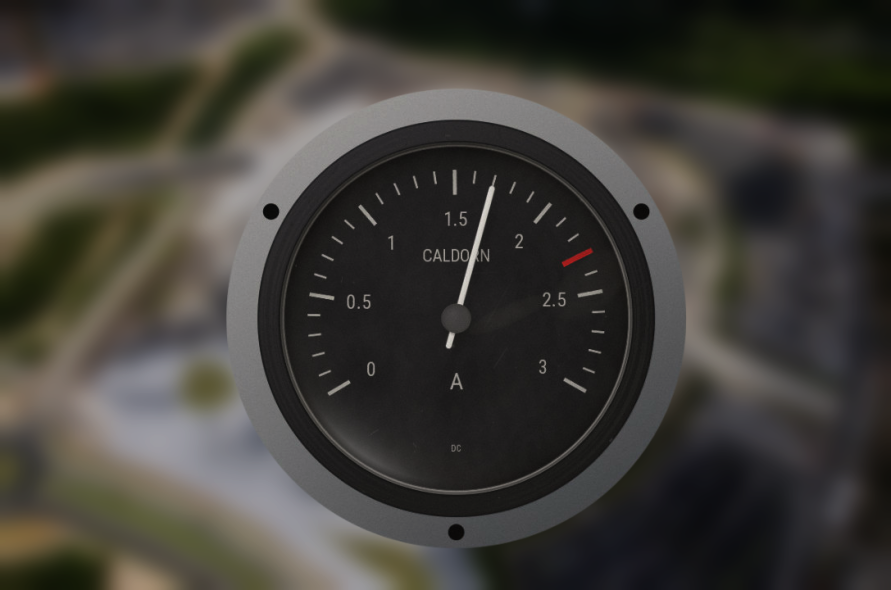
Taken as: 1.7 A
